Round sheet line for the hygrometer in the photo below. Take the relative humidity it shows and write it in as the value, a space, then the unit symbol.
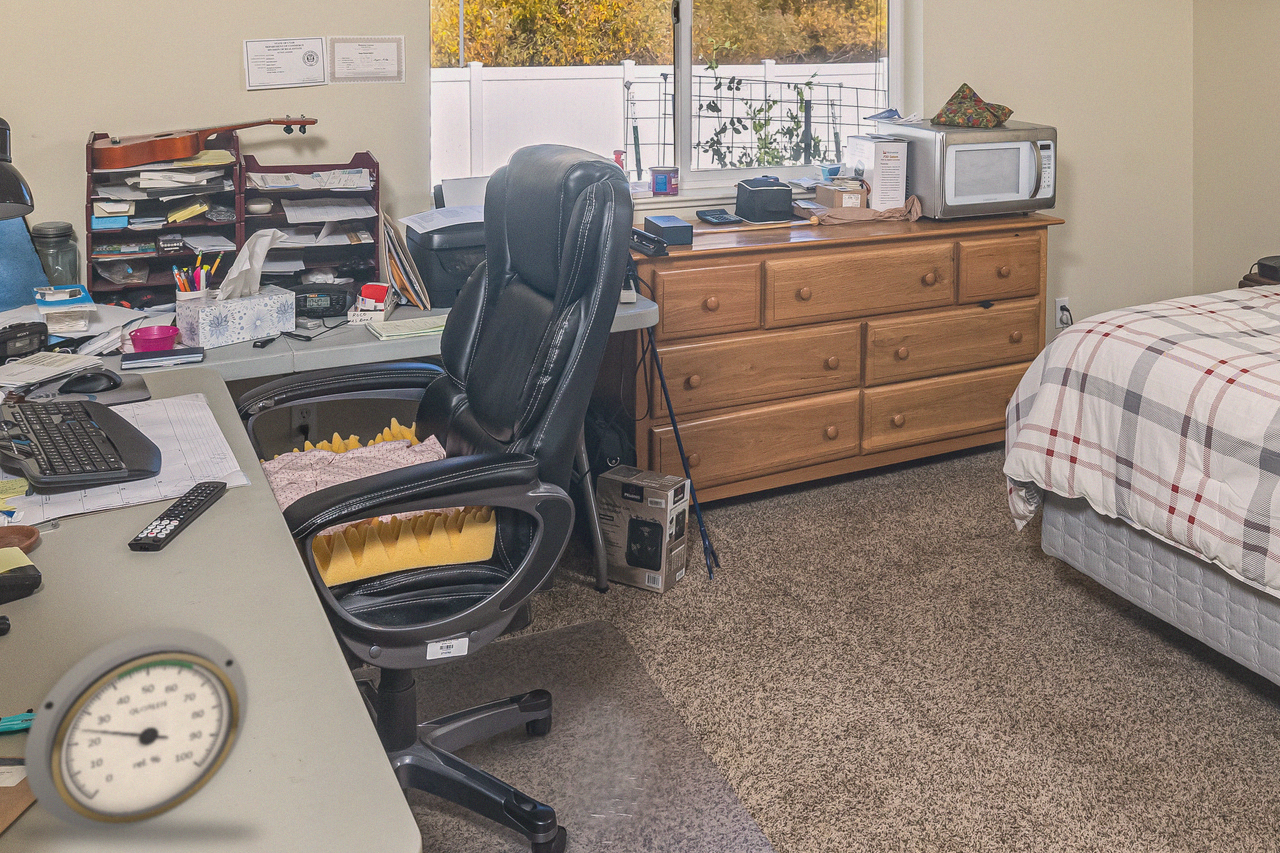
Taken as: 25 %
